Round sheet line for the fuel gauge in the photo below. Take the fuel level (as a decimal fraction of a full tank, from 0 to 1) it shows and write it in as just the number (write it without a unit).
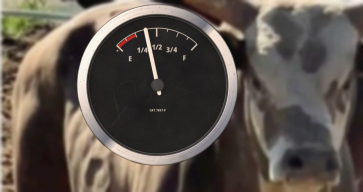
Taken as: 0.375
